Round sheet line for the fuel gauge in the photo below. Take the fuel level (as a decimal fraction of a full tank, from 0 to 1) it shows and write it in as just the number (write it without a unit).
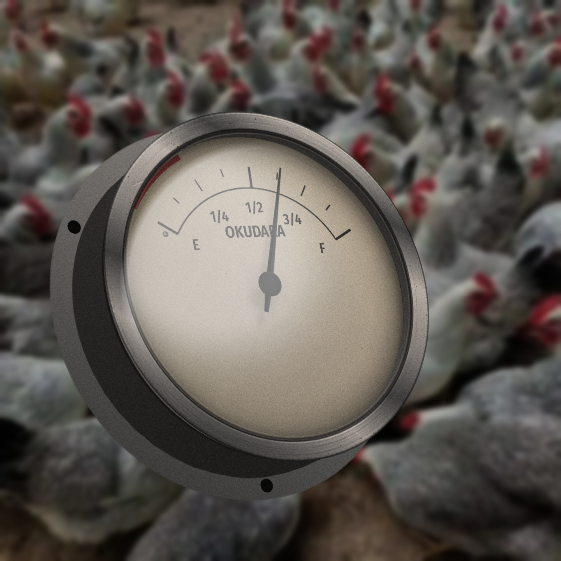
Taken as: 0.625
